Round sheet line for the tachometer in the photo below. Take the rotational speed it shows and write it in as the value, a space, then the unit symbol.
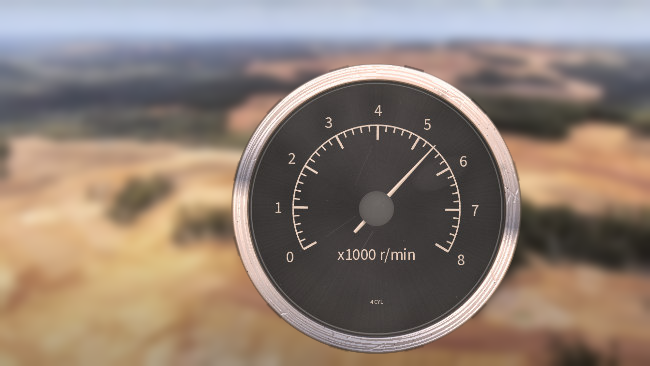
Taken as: 5400 rpm
